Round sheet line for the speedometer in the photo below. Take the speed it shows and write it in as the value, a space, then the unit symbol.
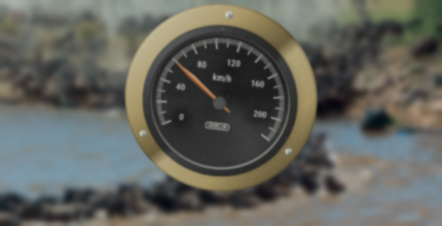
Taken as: 60 km/h
